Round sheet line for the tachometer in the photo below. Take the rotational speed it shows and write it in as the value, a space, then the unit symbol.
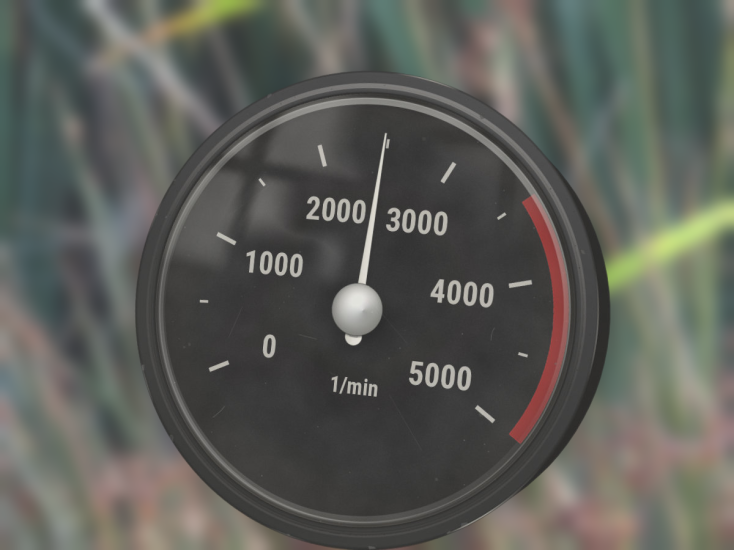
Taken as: 2500 rpm
